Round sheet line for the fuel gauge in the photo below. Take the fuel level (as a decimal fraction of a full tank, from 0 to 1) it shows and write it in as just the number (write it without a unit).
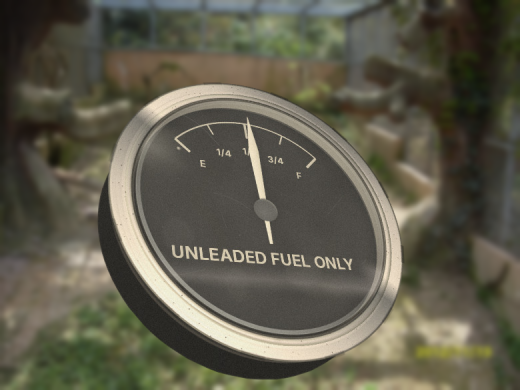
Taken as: 0.5
